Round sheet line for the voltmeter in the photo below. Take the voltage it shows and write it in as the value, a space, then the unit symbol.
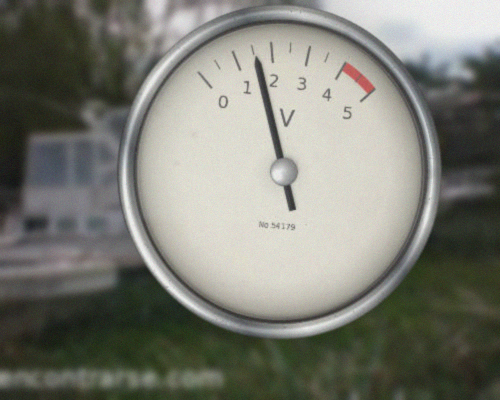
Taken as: 1.5 V
